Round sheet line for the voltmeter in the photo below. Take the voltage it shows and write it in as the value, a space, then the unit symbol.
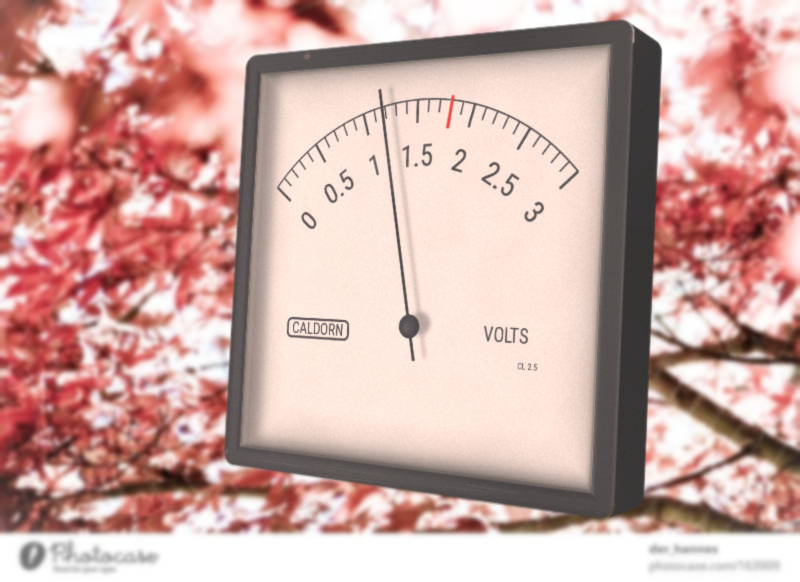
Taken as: 1.2 V
